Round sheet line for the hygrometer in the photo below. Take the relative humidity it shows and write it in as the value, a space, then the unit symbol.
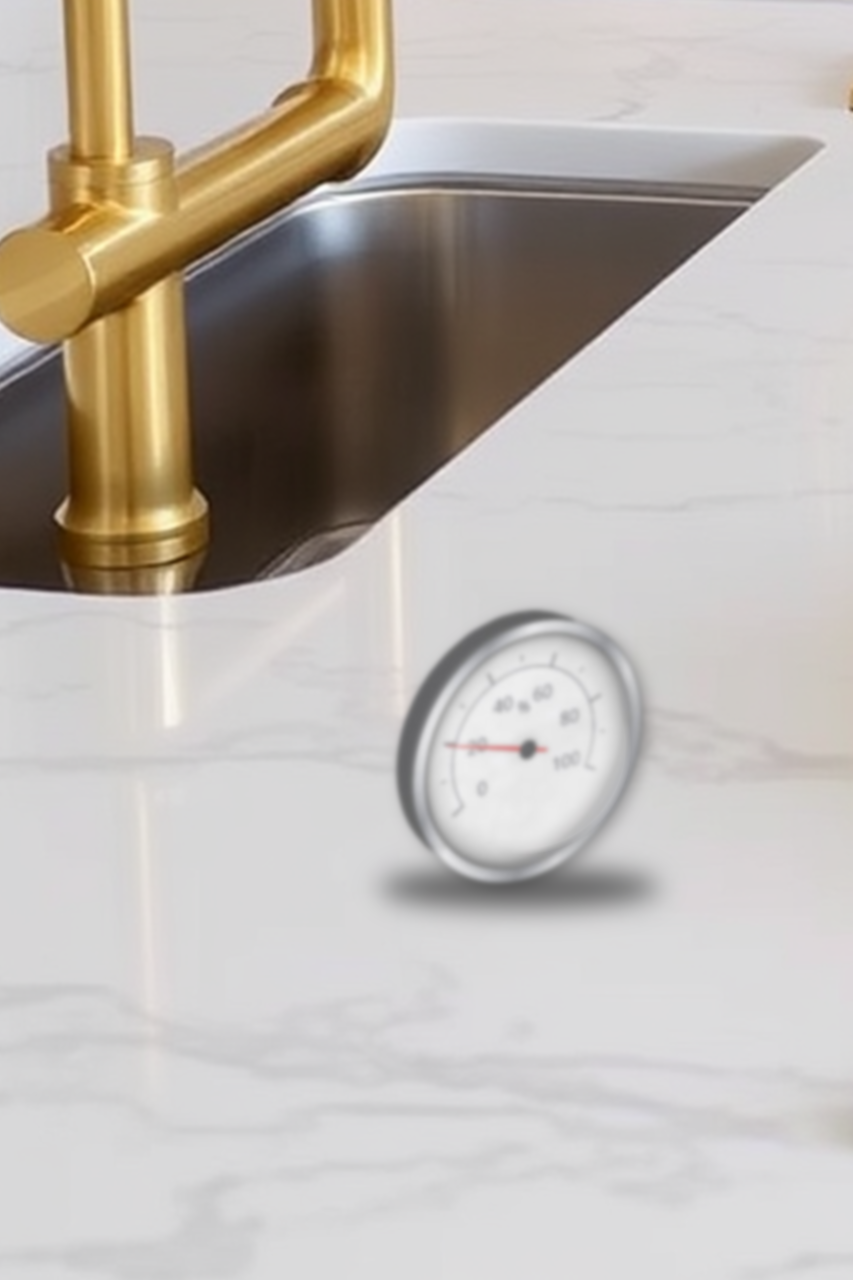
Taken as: 20 %
